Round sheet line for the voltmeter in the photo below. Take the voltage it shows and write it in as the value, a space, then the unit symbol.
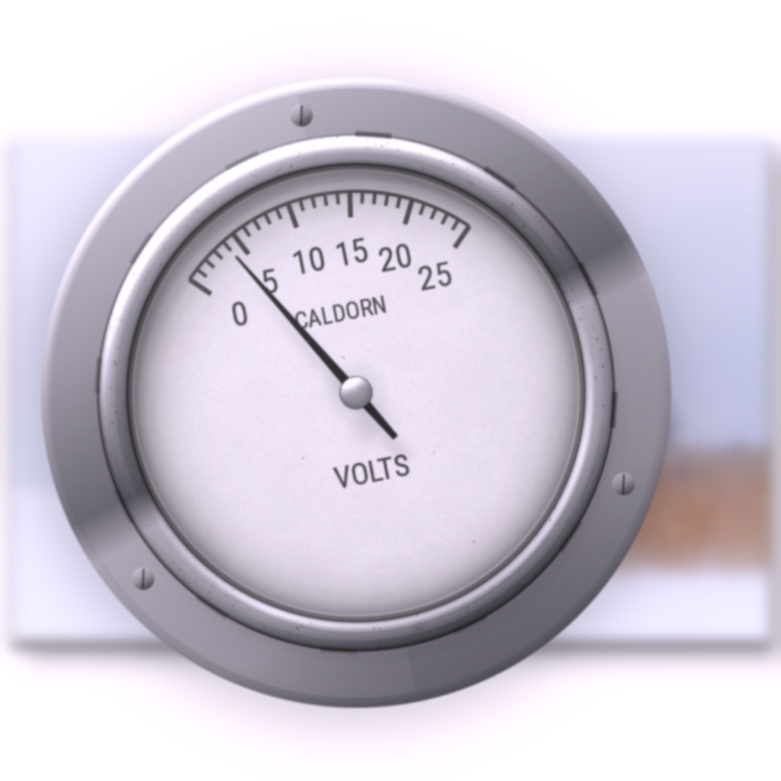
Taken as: 4 V
